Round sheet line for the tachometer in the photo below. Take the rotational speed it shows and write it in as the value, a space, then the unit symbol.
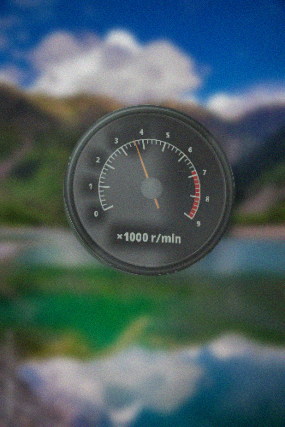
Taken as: 3600 rpm
